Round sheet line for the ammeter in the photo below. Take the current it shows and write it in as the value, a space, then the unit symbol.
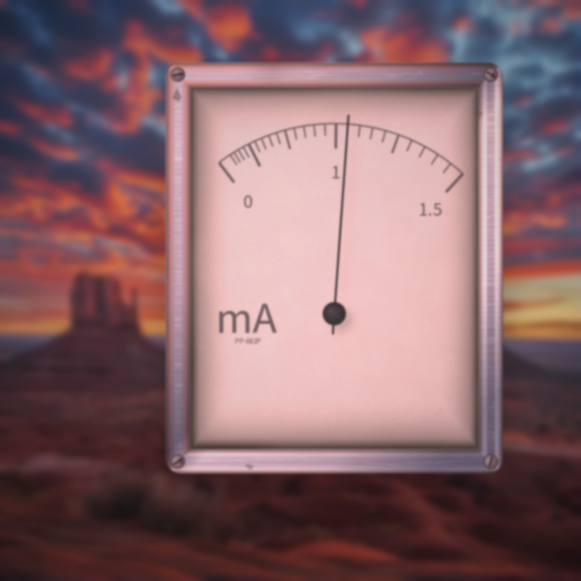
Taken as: 1.05 mA
